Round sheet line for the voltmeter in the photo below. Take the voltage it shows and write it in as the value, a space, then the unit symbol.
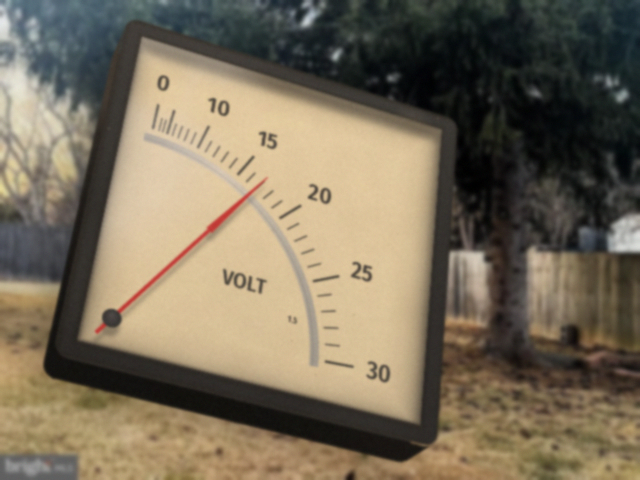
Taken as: 17 V
